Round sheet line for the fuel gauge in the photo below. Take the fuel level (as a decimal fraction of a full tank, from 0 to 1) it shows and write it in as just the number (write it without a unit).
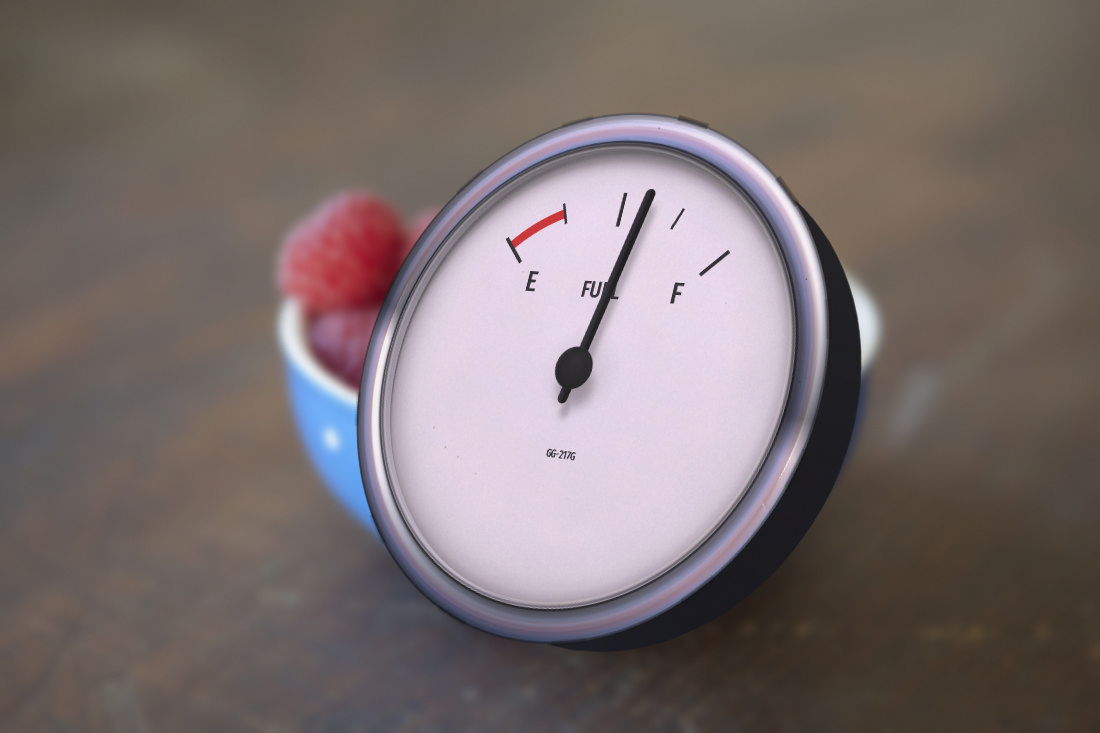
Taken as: 0.625
